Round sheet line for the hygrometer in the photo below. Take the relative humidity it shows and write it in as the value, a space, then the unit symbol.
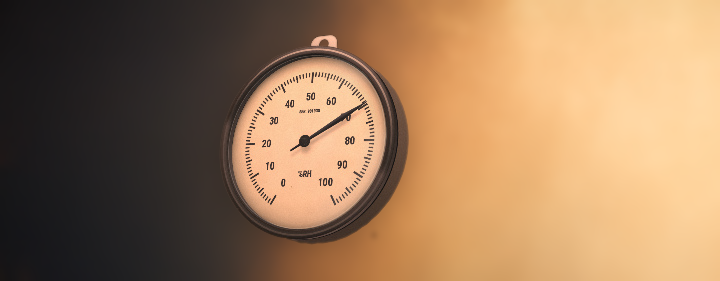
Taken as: 70 %
